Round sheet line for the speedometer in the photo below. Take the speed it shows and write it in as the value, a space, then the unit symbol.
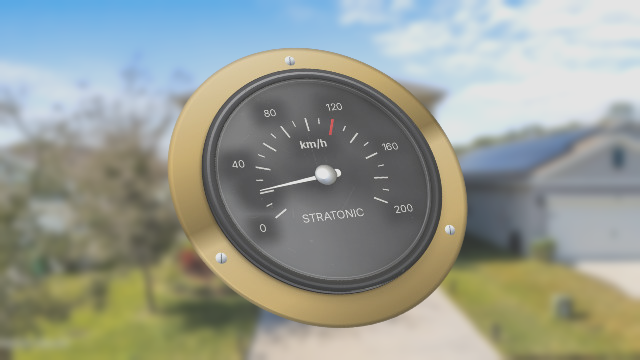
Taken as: 20 km/h
